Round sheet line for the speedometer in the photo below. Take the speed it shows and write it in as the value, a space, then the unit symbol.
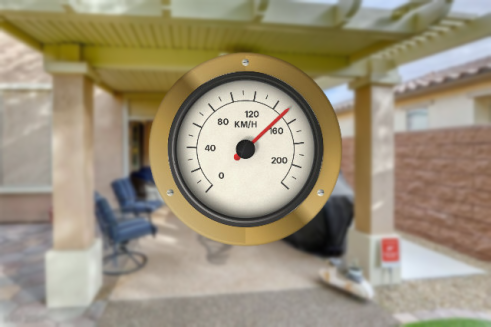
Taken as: 150 km/h
